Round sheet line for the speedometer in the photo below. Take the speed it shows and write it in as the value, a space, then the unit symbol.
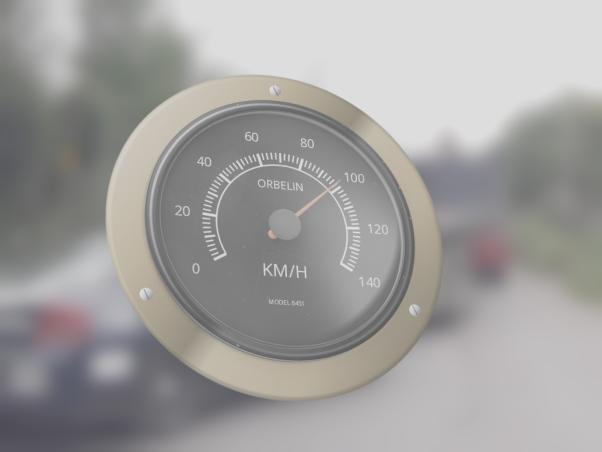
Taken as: 98 km/h
